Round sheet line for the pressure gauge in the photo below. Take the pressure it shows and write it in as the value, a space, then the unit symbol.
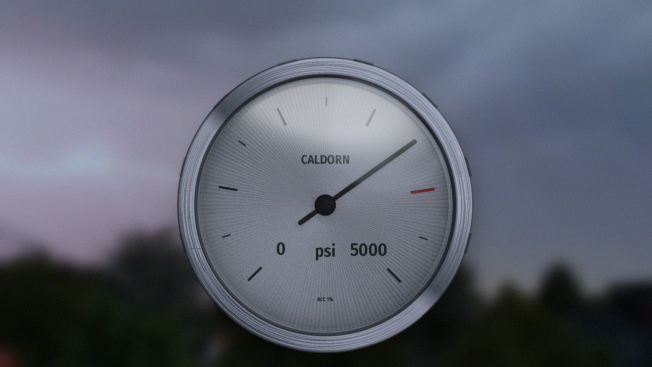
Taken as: 3500 psi
